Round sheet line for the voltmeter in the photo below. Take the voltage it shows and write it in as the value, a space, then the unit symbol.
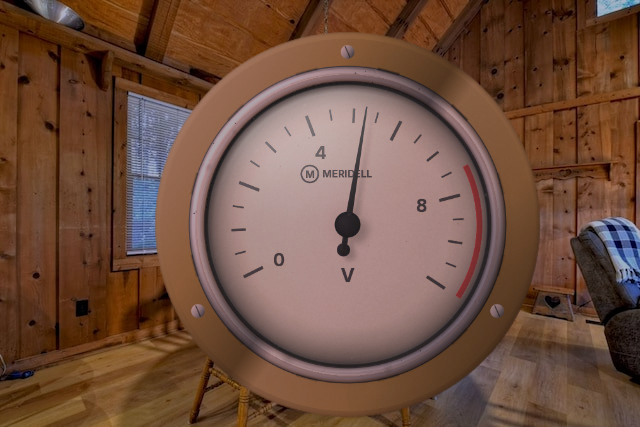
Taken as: 5.25 V
